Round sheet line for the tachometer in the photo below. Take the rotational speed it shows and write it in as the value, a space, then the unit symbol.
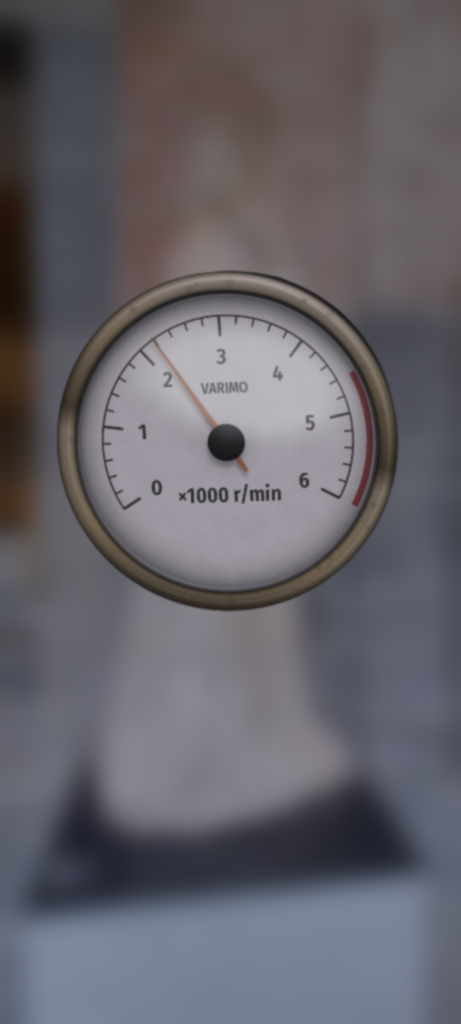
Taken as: 2200 rpm
